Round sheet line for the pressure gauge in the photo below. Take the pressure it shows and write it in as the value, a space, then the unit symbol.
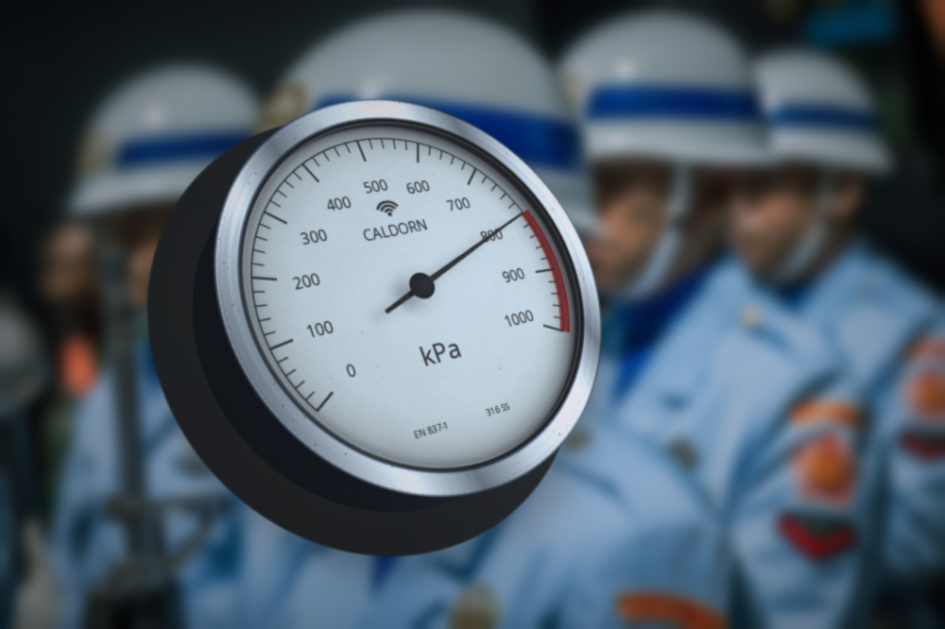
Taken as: 800 kPa
